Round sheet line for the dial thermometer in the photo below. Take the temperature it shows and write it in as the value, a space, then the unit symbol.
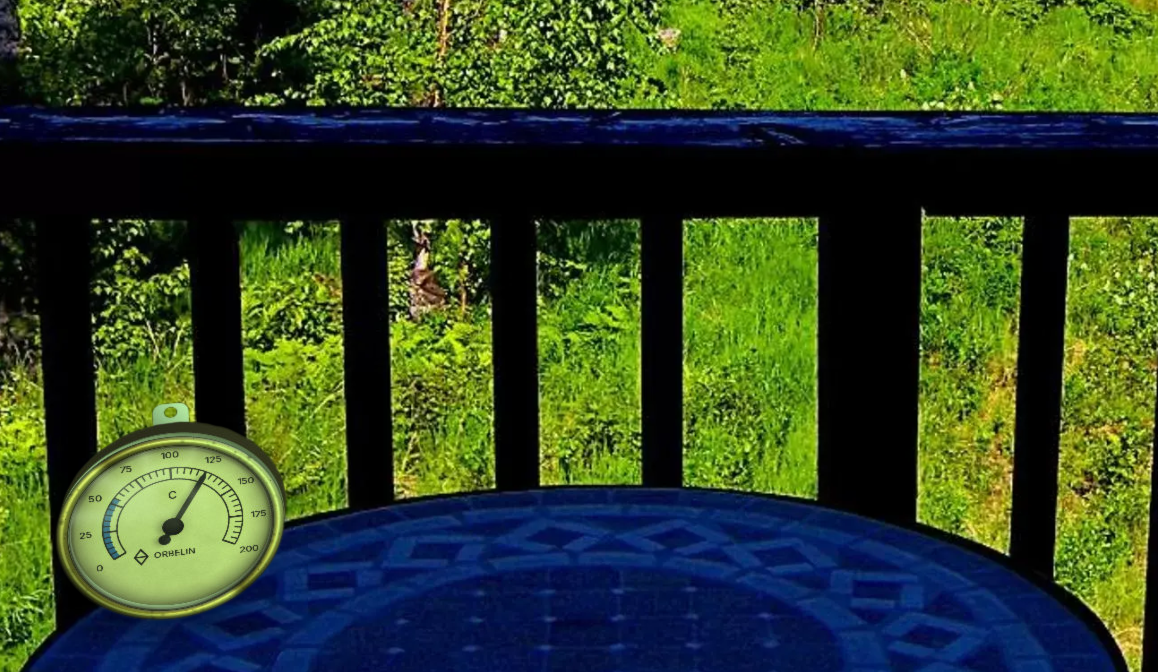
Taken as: 125 °C
